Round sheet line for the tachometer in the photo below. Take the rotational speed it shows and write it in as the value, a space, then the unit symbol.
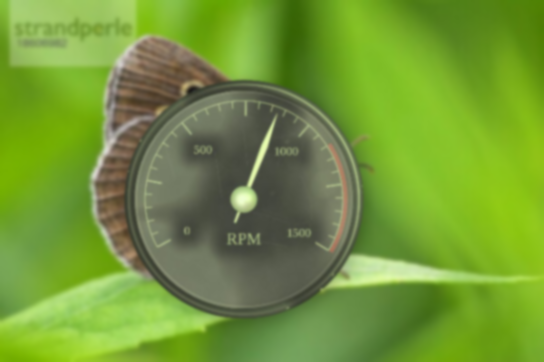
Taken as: 875 rpm
